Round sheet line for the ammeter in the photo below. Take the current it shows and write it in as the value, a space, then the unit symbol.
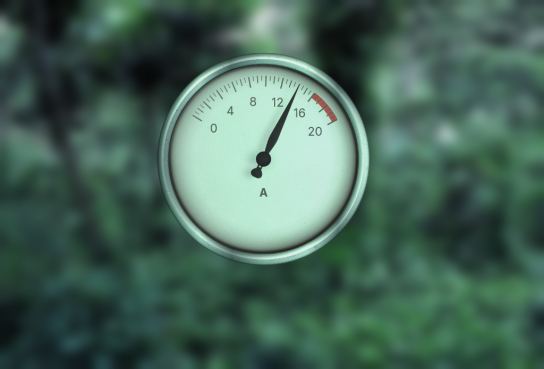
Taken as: 14 A
